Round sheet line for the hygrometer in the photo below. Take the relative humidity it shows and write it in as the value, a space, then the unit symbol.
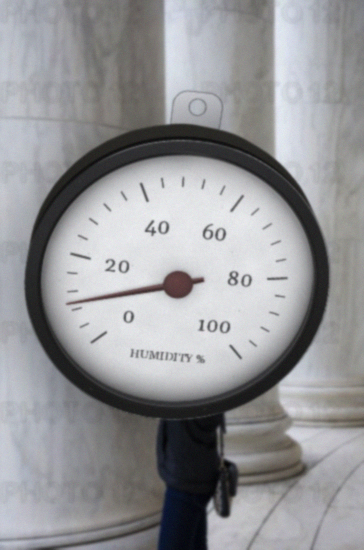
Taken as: 10 %
